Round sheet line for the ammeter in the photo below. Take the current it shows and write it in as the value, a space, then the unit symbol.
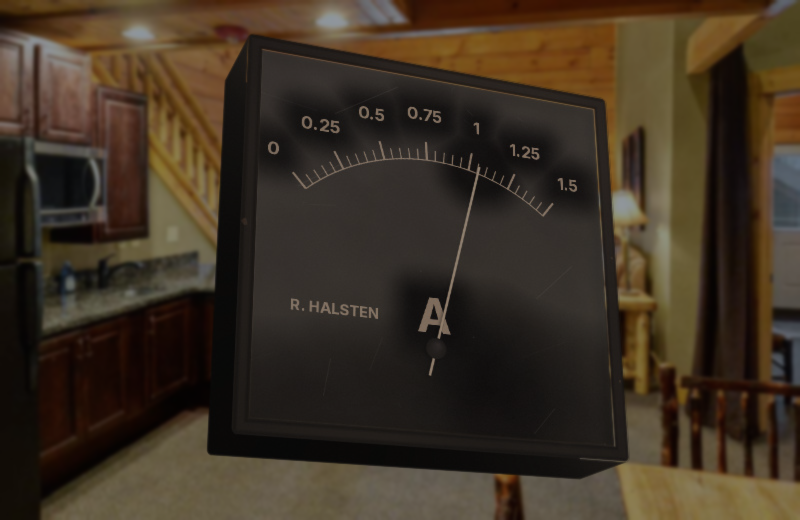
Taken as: 1.05 A
